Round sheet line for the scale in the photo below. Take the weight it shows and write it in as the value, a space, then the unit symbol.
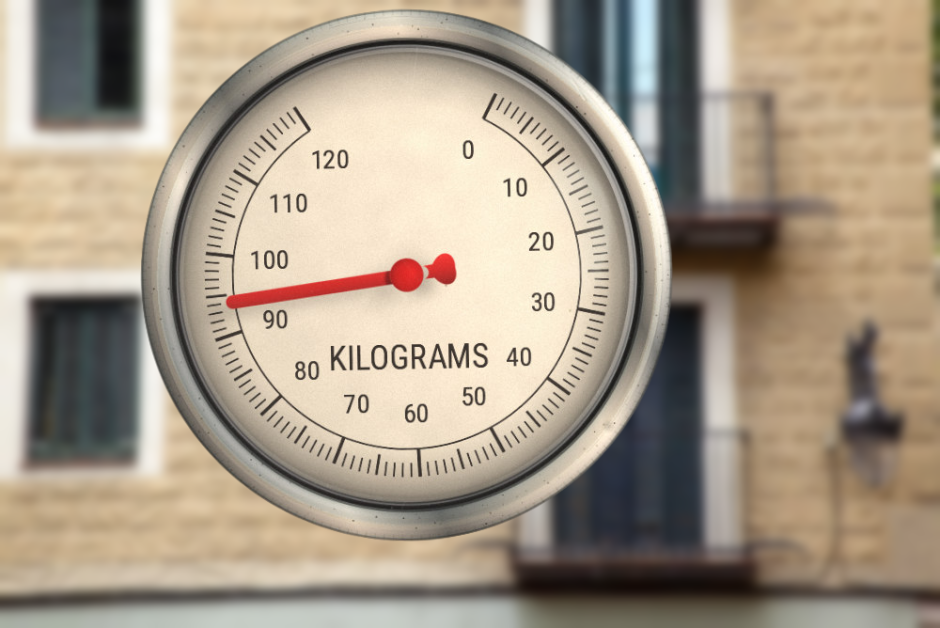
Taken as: 94 kg
